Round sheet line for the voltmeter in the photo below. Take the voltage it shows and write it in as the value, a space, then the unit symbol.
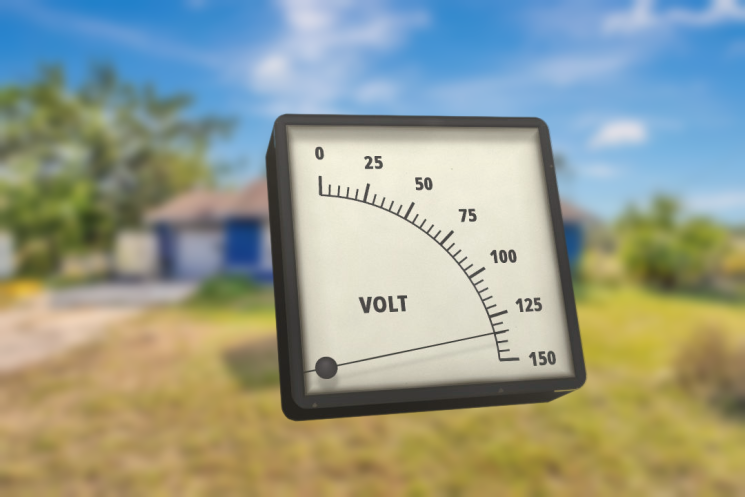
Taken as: 135 V
